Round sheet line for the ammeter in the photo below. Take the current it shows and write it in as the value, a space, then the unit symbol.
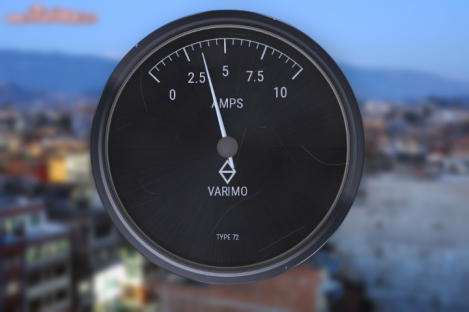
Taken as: 3.5 A
